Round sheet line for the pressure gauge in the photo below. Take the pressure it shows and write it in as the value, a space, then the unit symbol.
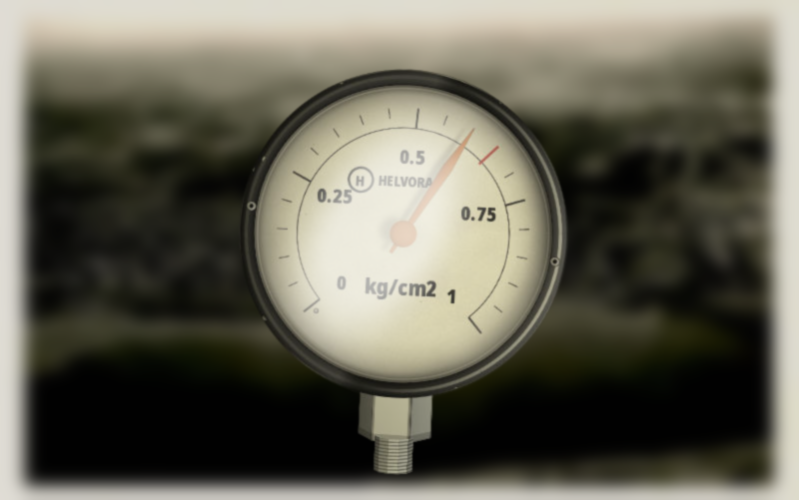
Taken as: 0.6 kg/cm²
